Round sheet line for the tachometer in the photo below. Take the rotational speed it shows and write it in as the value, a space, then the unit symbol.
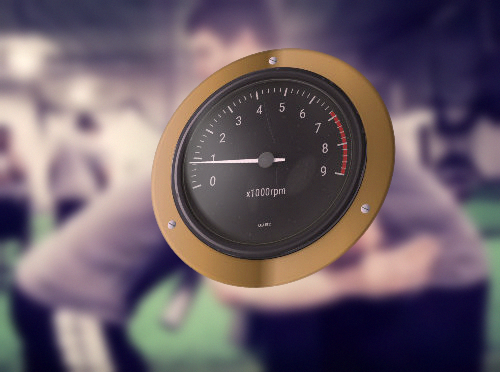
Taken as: 800 rpm
